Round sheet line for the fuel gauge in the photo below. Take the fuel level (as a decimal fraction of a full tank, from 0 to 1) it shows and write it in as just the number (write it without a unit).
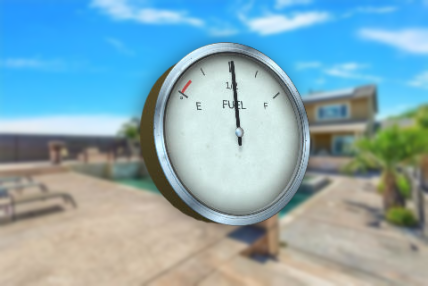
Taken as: 0.5
